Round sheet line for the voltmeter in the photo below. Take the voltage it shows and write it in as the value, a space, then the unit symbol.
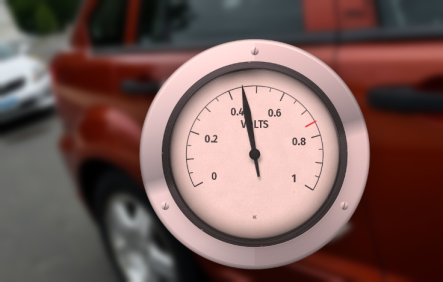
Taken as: 0.45 V
